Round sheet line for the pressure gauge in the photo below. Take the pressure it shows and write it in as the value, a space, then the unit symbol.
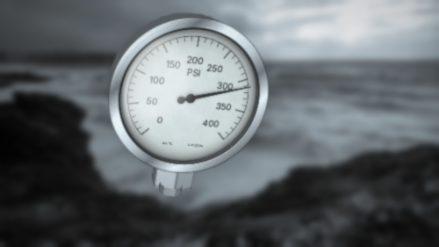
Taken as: 310 psi
